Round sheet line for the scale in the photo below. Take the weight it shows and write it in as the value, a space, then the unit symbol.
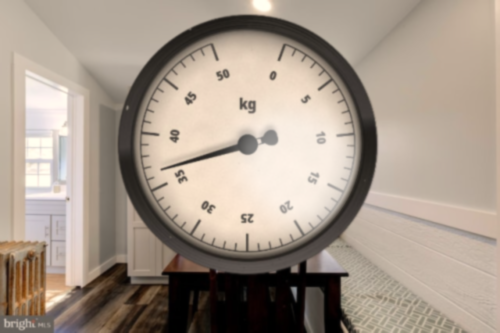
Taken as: 36.5 kg
